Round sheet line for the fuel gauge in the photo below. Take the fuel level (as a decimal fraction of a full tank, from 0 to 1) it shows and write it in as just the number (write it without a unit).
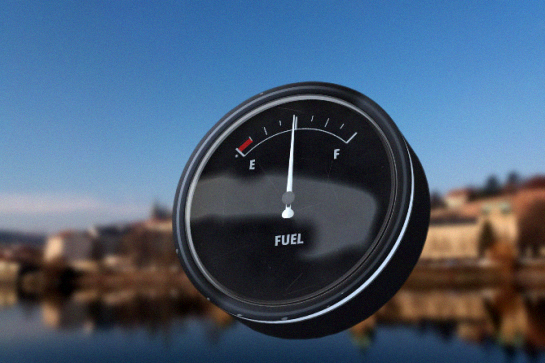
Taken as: 0.5
